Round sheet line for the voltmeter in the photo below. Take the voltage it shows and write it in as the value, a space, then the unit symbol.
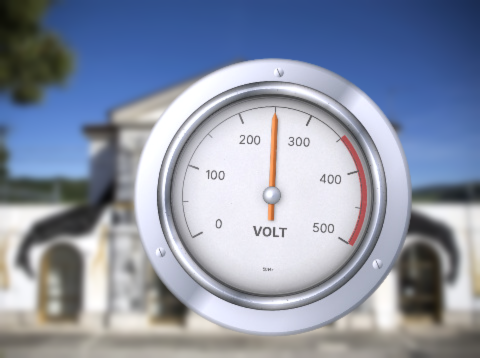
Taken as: 250 V
